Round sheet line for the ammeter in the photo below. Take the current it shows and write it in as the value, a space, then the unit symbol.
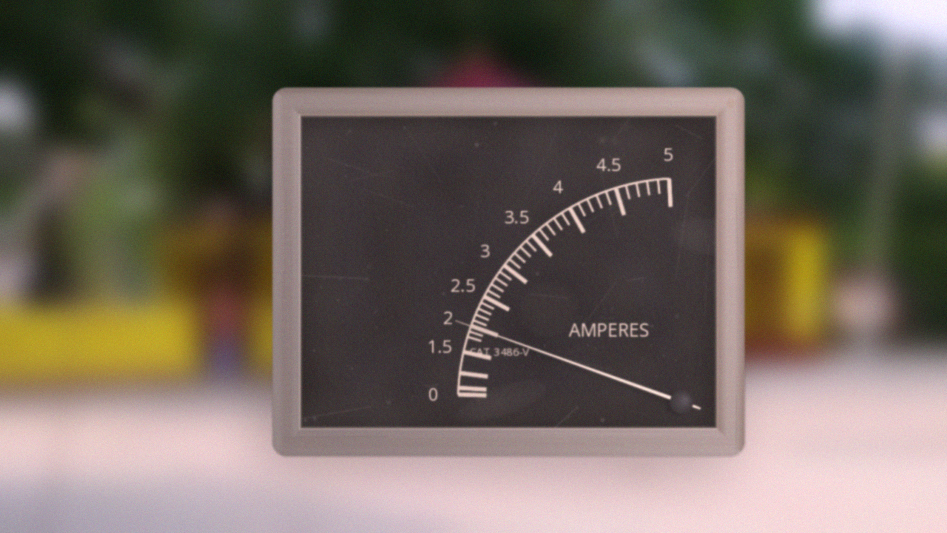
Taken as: 2 A
